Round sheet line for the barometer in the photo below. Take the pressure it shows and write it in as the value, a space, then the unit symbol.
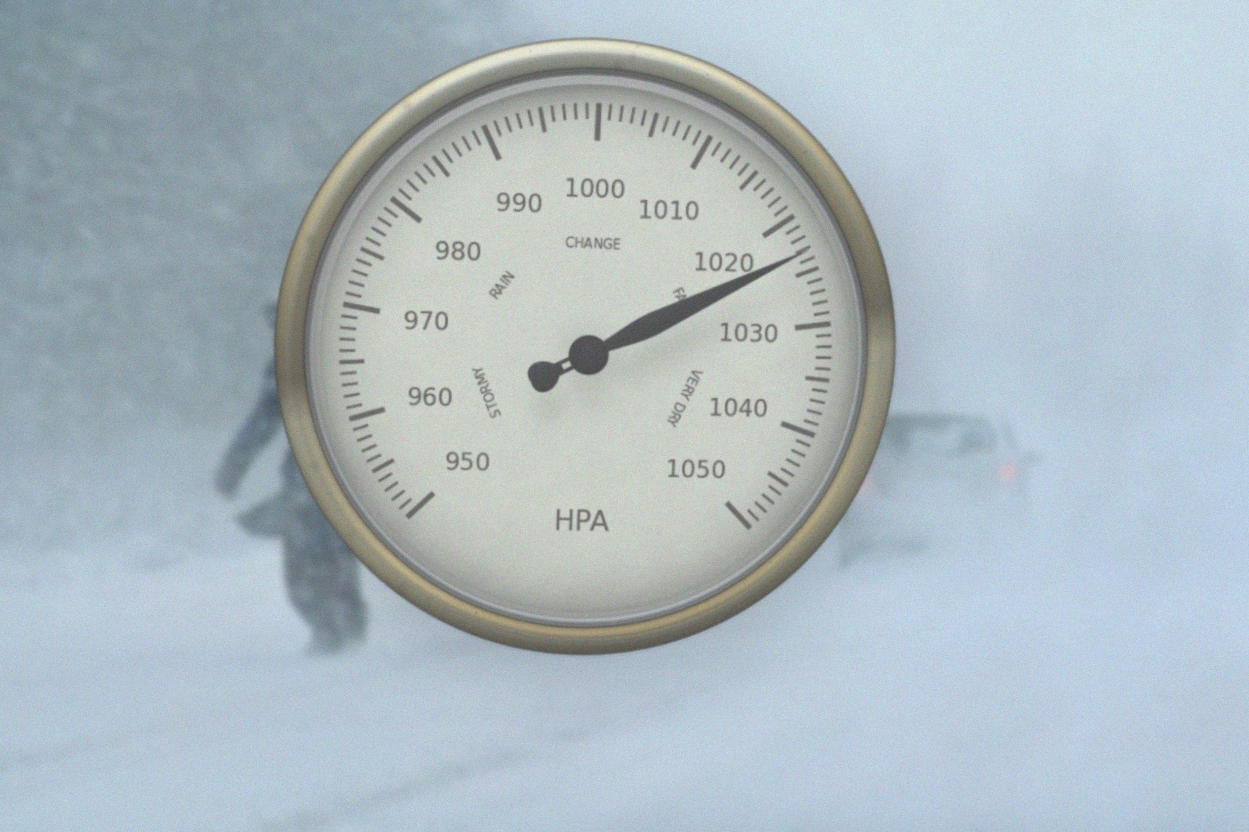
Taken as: 1023 hPa
